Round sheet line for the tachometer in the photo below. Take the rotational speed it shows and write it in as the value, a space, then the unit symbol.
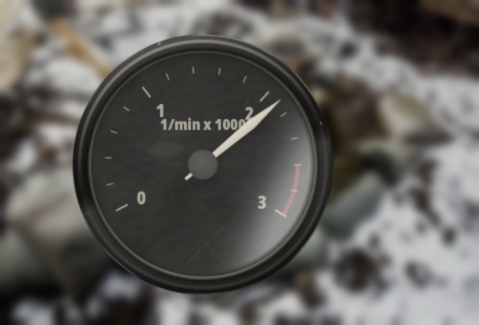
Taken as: 2100 rpm
